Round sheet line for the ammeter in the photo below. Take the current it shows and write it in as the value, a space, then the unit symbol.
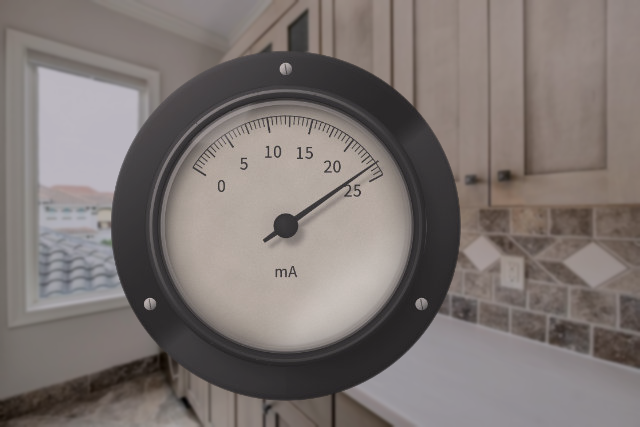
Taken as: 23.5 mA
